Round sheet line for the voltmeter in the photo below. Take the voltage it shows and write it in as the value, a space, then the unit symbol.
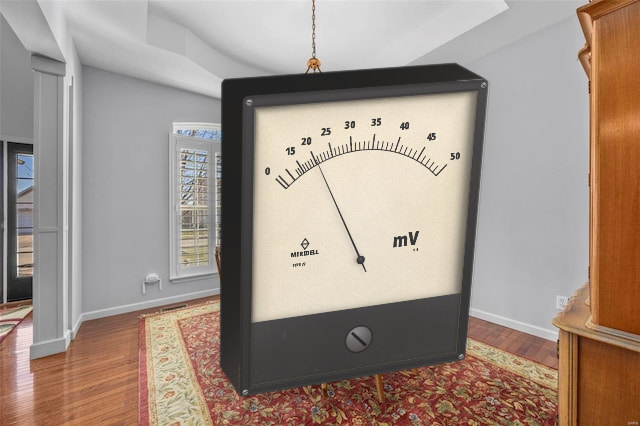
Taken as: 20 mV
